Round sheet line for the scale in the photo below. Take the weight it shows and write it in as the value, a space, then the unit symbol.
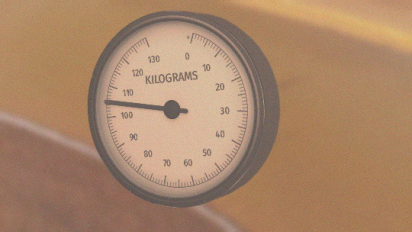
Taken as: 105 kg
